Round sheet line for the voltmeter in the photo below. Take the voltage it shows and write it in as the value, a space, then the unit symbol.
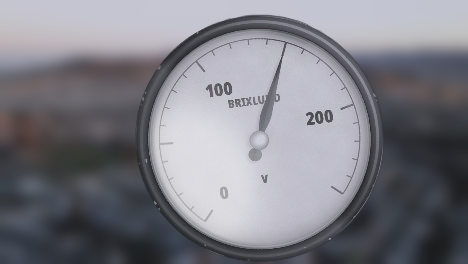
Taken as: 150 V
